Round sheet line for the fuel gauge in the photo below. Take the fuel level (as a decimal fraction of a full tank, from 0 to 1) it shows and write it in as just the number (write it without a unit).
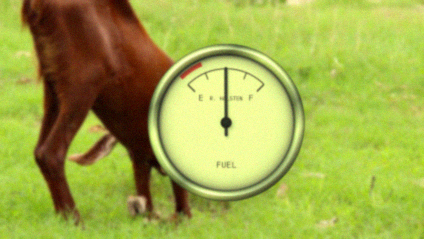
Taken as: 0.5
